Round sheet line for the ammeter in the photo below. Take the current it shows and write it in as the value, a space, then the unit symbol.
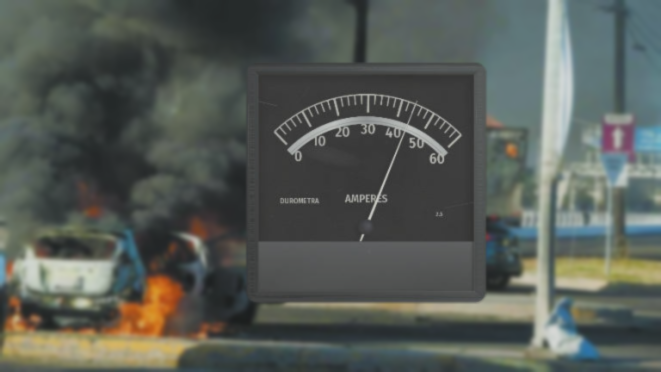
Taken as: 44 A
